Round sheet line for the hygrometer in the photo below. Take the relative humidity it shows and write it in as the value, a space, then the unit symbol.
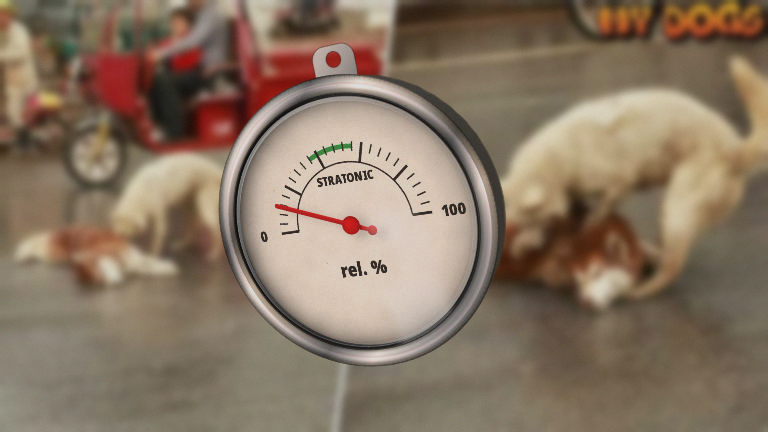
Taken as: 12 %
